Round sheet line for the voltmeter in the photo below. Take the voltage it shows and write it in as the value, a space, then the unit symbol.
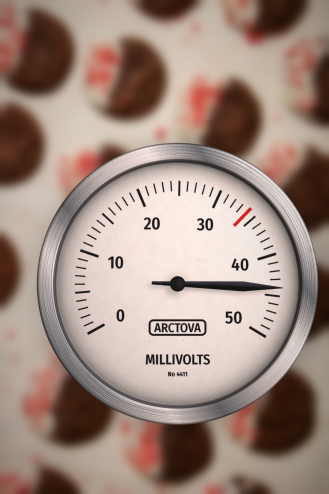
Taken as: 44 mV
